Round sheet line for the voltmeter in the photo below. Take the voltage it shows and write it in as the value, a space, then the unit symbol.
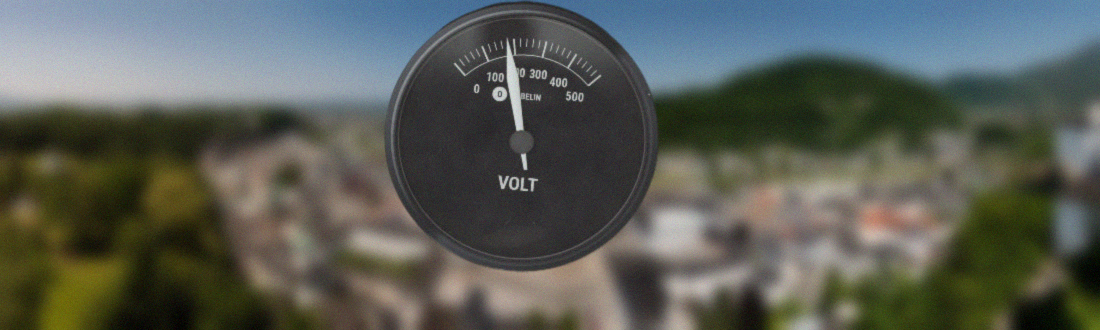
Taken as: 180 V
